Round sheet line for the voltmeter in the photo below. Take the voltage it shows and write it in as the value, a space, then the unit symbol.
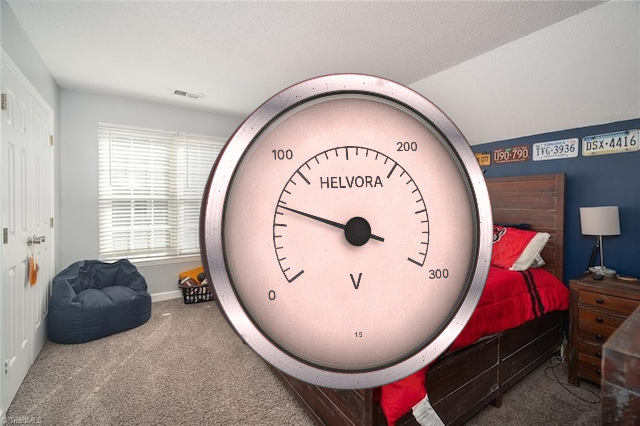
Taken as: 65 V
